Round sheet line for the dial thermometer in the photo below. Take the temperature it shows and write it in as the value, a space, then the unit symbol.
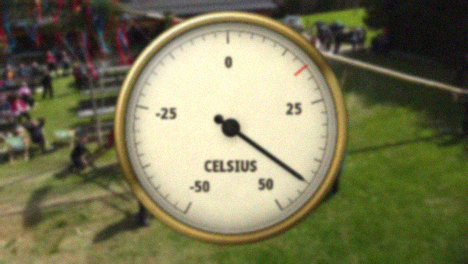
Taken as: 42.5 °C
